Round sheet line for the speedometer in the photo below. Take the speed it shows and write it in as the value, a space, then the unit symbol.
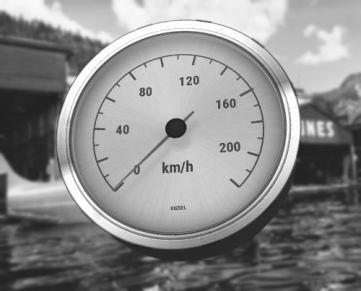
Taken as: 0 km/h
